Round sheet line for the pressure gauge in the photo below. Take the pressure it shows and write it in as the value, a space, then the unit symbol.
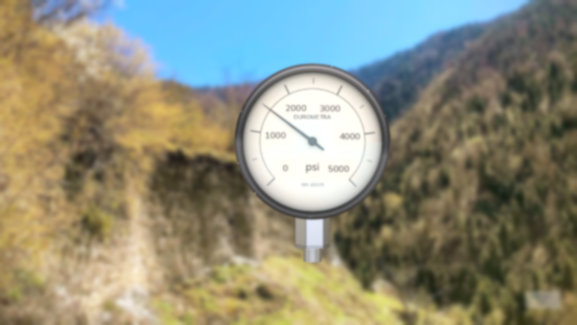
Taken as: 1500 psi
